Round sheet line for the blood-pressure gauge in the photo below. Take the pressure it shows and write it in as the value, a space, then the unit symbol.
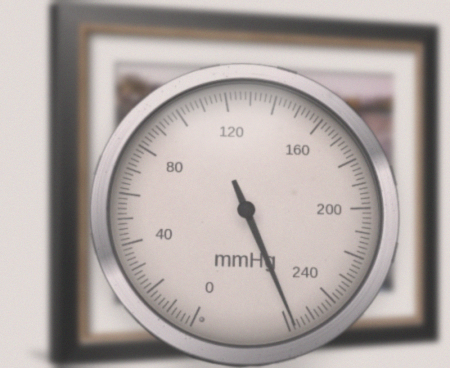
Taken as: 258 mmHg
